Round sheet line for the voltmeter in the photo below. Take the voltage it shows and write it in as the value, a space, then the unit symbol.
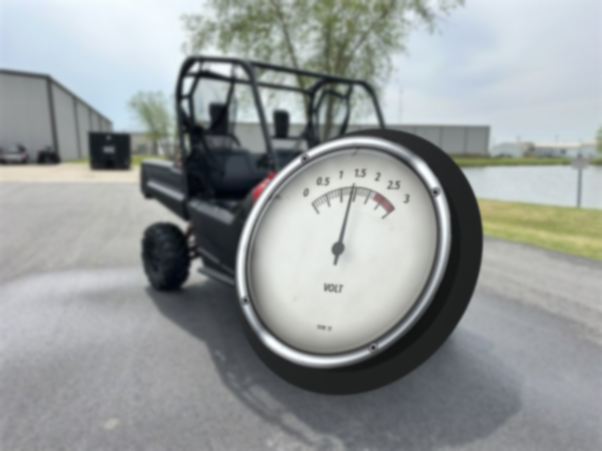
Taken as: 1.5 V
